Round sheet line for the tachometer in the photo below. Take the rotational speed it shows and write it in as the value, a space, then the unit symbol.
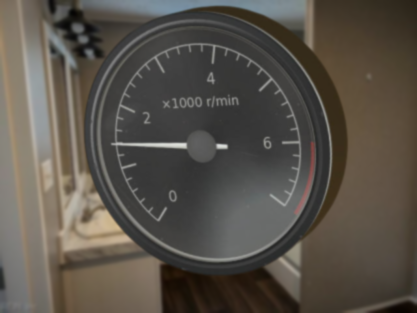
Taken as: 1400 rpm
